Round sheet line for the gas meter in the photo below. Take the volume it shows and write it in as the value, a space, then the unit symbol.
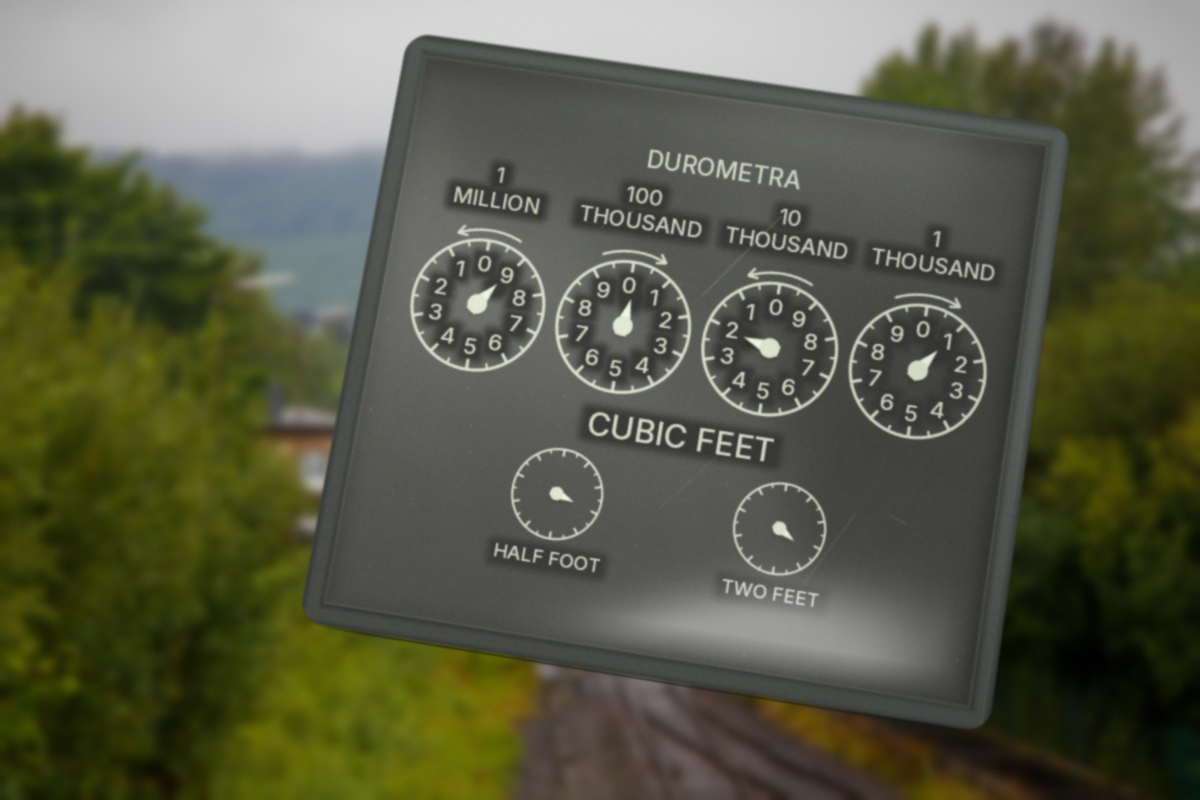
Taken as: 902100 ft³
